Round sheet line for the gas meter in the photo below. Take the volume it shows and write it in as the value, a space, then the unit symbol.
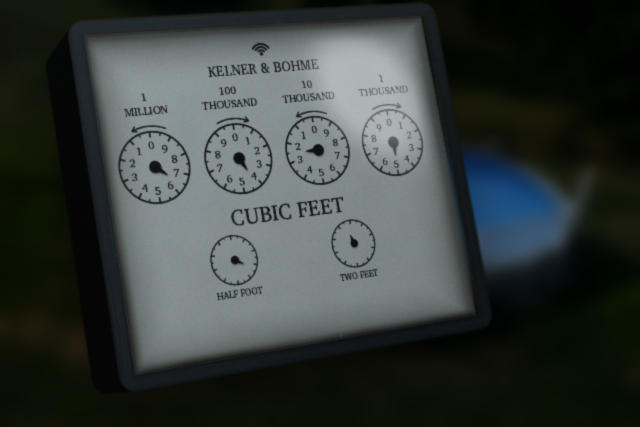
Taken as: 642500 ft³
